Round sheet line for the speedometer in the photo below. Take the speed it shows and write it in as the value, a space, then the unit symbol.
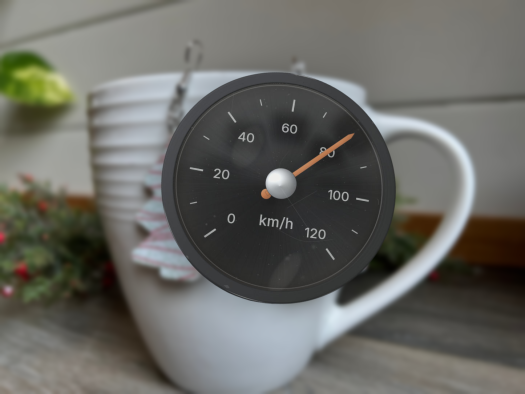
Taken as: 80 km/h
